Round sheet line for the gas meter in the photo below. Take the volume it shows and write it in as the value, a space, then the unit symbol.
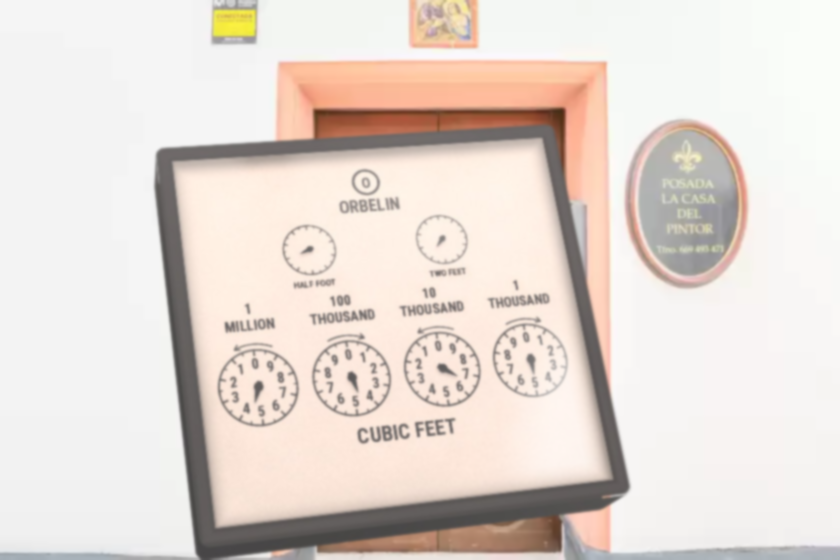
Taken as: 446500 ft³
